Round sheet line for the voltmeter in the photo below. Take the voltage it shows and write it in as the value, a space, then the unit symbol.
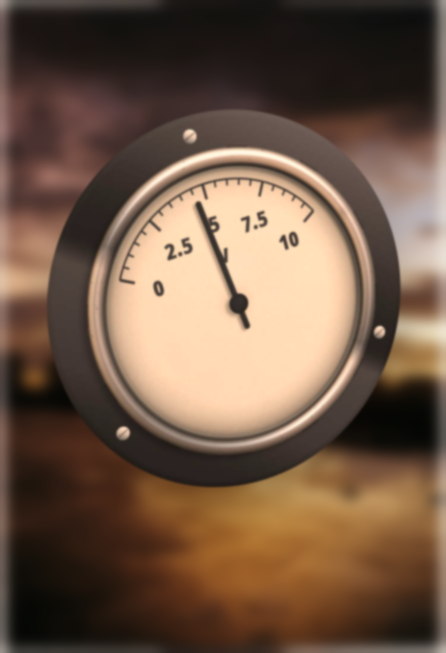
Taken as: 4.5 V
